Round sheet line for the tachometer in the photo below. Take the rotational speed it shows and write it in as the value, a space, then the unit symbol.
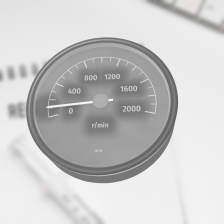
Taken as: 100 rpm
